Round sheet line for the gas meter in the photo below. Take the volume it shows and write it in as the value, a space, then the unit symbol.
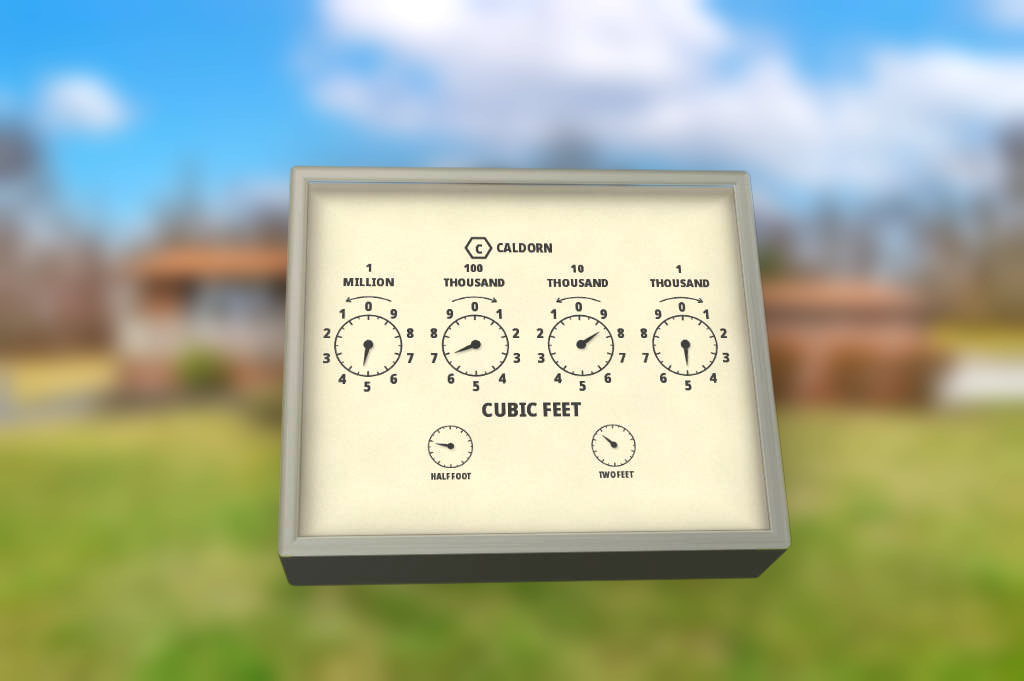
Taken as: 468500 ft³
